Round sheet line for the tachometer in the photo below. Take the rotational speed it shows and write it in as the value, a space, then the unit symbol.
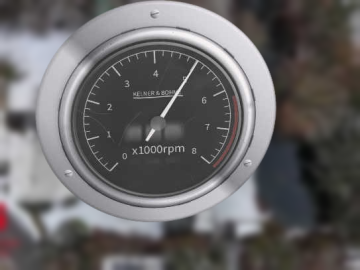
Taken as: 5000 rpm
